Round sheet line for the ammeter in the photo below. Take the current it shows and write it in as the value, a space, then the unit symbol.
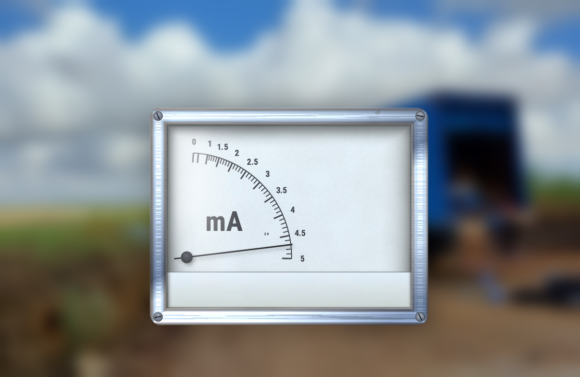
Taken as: 4.7 mA
